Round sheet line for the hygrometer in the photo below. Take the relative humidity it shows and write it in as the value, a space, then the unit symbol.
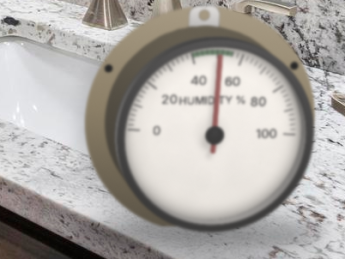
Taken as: 50 %
